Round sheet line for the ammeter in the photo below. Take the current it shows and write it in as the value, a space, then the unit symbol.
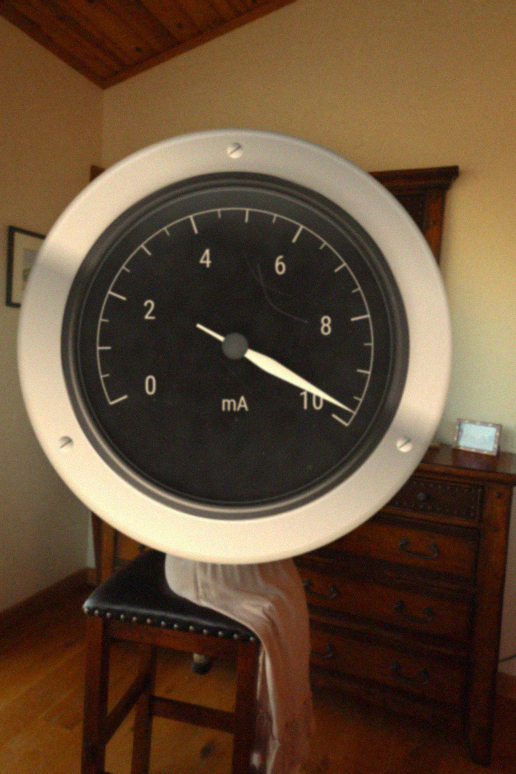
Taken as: 9.75 mA
